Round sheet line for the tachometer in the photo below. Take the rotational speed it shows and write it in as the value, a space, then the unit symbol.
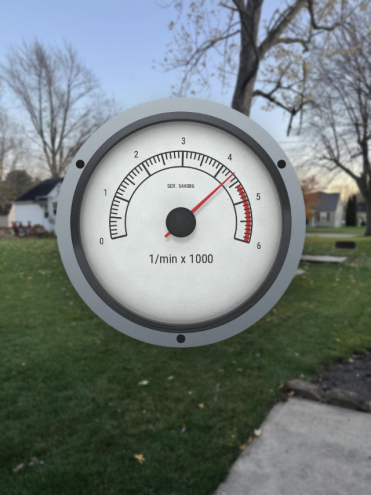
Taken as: 4300 rpm
